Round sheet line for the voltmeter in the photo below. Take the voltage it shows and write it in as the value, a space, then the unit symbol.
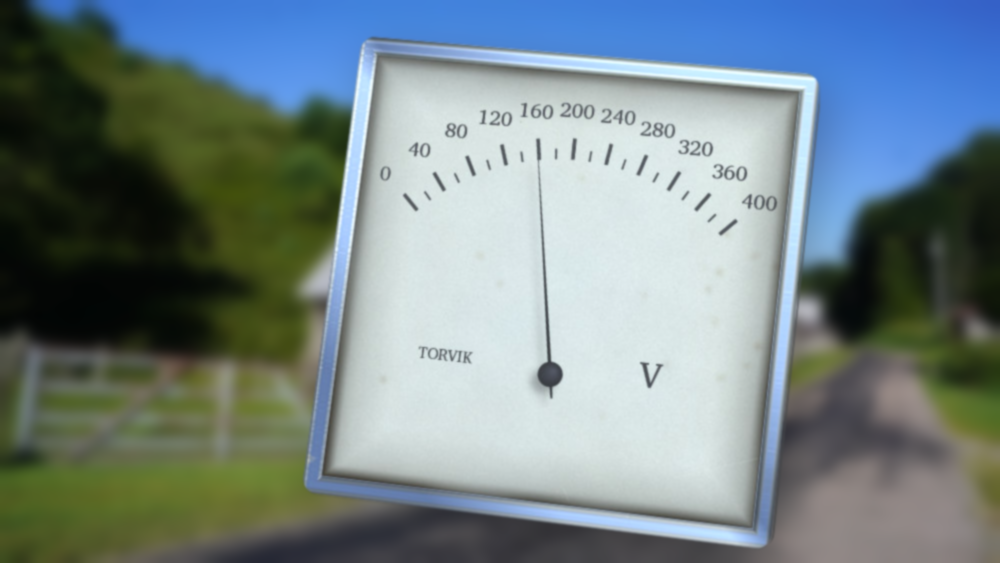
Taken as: 160 V
